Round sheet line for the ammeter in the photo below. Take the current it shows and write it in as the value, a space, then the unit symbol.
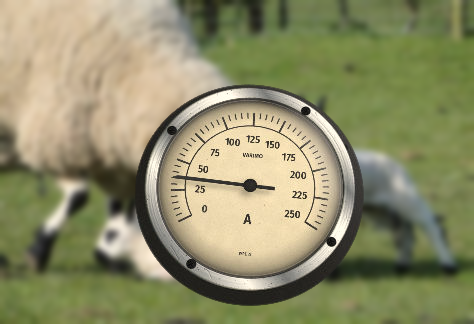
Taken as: 35 A
